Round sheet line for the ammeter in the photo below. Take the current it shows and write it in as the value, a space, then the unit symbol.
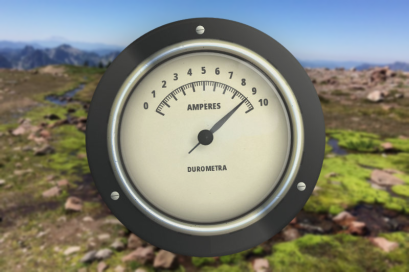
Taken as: 9 A
